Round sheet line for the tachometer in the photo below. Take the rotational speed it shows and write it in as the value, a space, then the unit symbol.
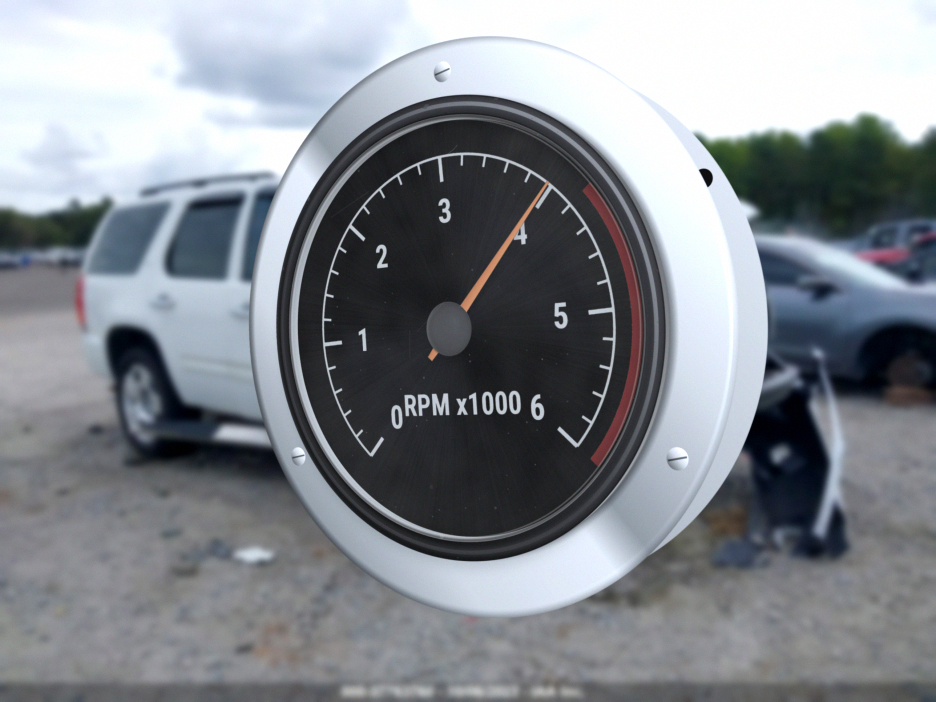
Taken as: 4000 rpm
